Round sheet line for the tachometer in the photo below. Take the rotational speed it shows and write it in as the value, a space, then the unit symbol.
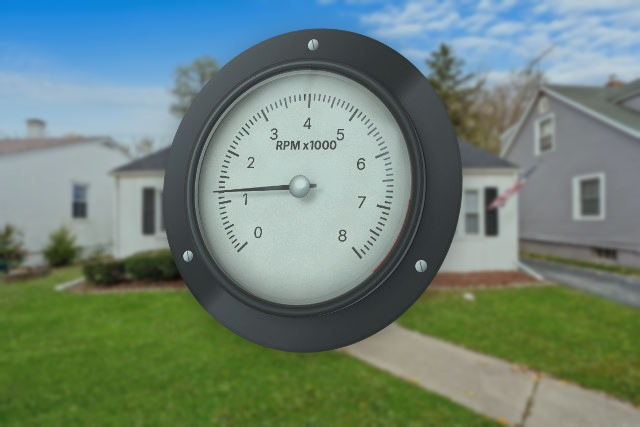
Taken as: 1200 rpm
